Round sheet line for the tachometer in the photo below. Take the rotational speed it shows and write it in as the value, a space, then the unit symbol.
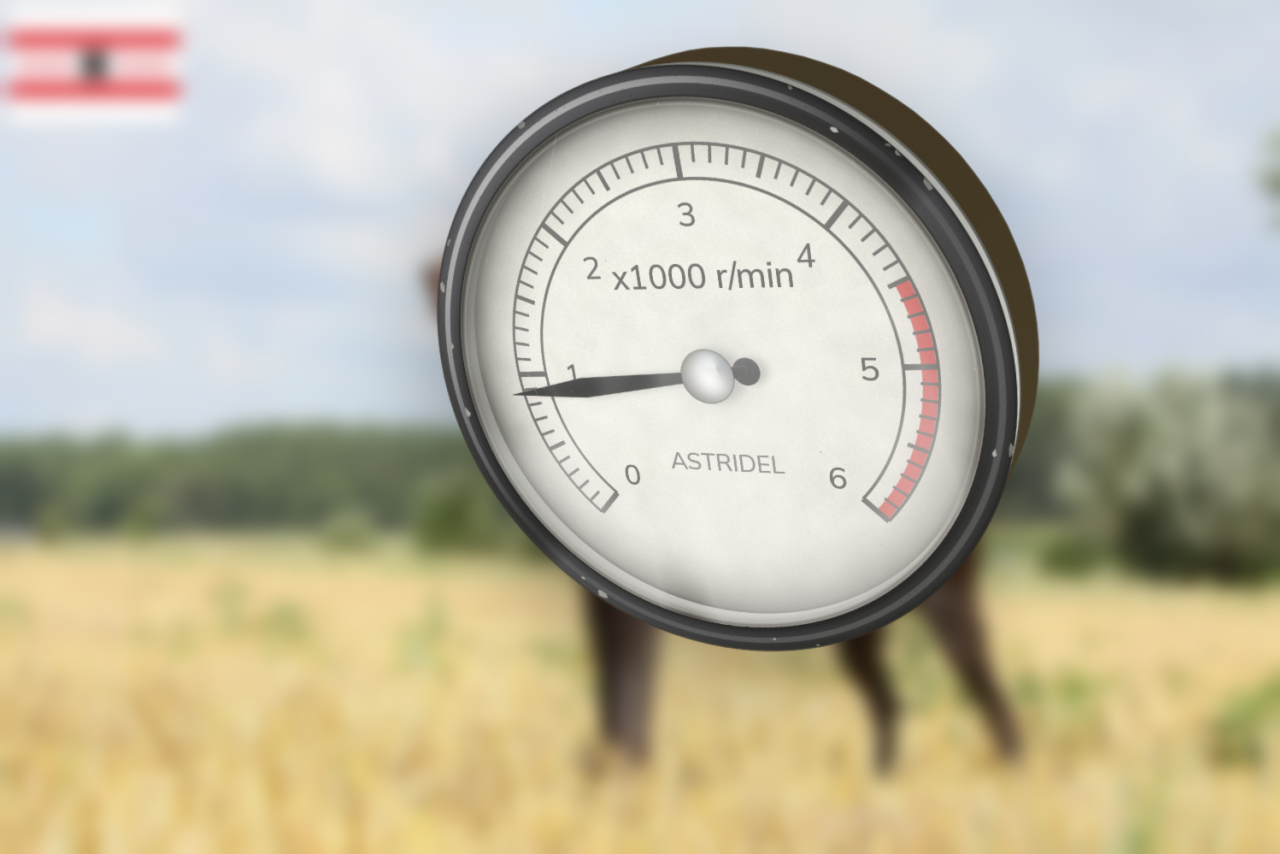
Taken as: 900 rpm
